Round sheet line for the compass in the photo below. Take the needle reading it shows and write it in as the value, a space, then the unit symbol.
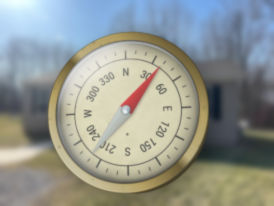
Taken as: 40 °
